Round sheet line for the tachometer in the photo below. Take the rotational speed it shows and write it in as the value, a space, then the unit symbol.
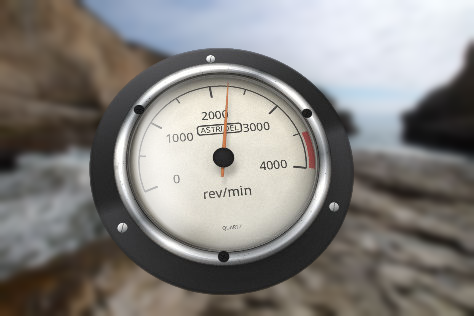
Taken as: 2250 rpm
